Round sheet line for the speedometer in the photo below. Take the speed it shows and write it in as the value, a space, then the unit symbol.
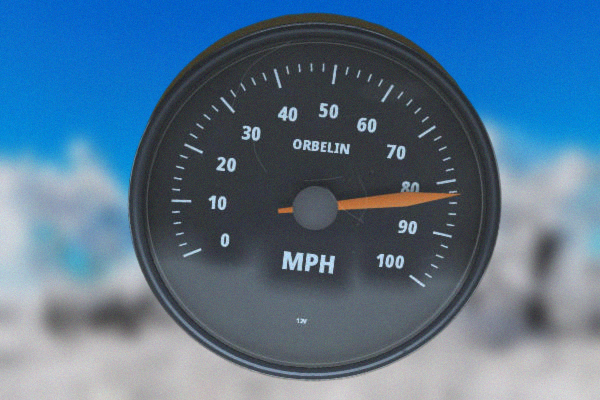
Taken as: 82 mph
